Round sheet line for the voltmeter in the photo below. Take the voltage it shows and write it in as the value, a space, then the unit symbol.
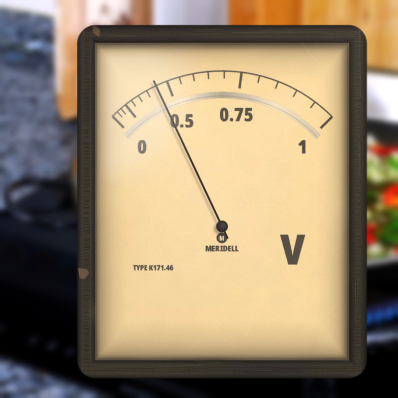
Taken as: 0.45 V
